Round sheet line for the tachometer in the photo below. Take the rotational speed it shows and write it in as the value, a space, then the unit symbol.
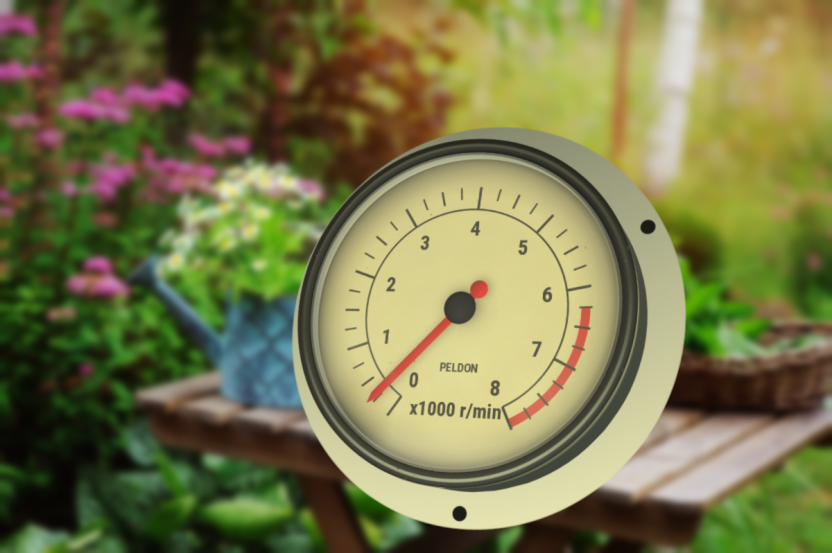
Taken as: 250 rpm
